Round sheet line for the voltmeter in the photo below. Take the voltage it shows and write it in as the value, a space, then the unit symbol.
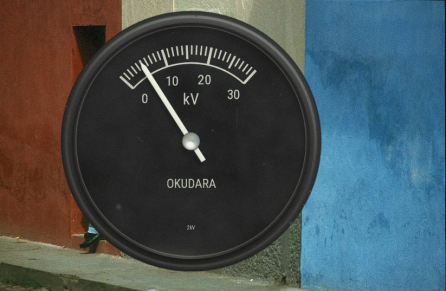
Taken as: 5 kV
